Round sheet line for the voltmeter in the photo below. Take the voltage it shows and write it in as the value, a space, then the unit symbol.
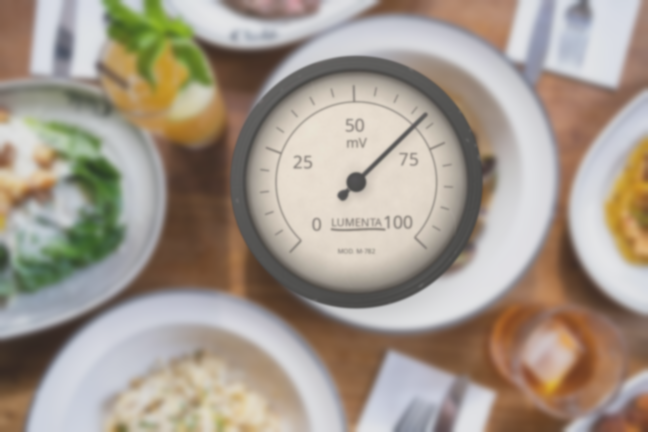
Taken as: 67.5 mV
